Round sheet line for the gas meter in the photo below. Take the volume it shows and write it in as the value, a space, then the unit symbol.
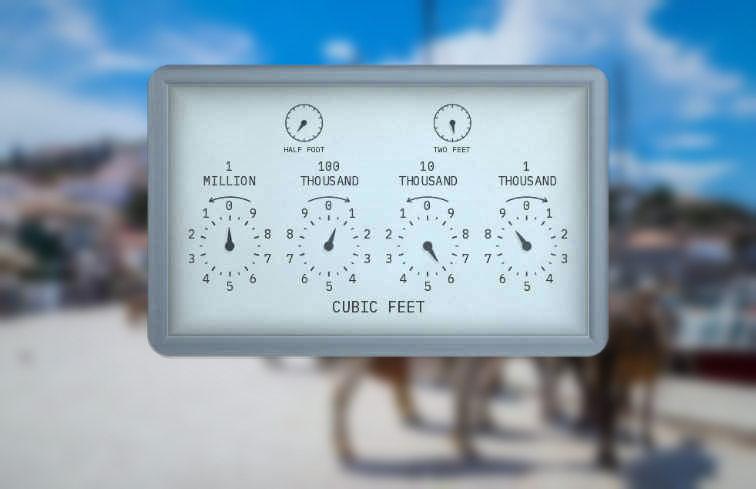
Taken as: 5900 ft³
